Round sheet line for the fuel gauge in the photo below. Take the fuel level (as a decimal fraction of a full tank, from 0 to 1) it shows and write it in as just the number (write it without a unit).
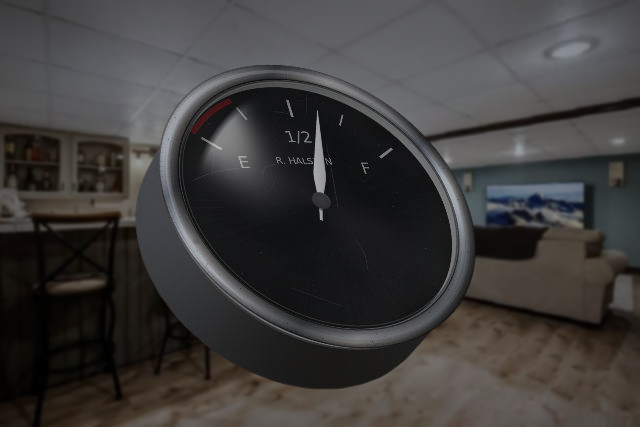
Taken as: 0.625
